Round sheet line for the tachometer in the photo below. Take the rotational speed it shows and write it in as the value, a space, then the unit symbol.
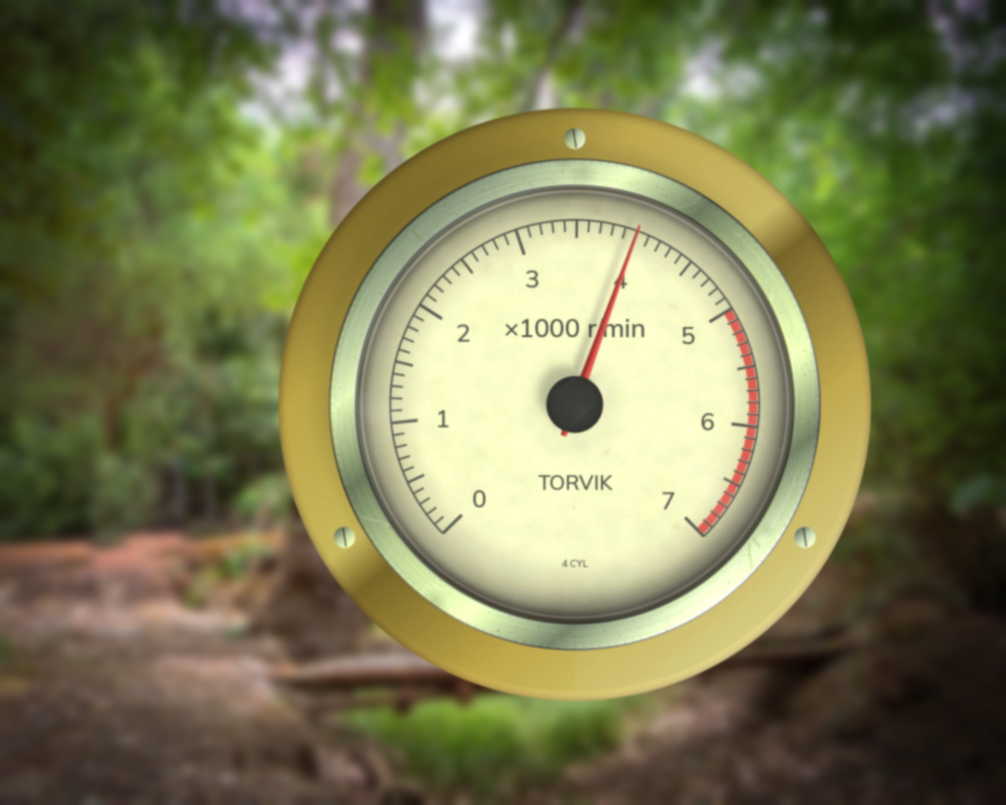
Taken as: 4000 rpm
